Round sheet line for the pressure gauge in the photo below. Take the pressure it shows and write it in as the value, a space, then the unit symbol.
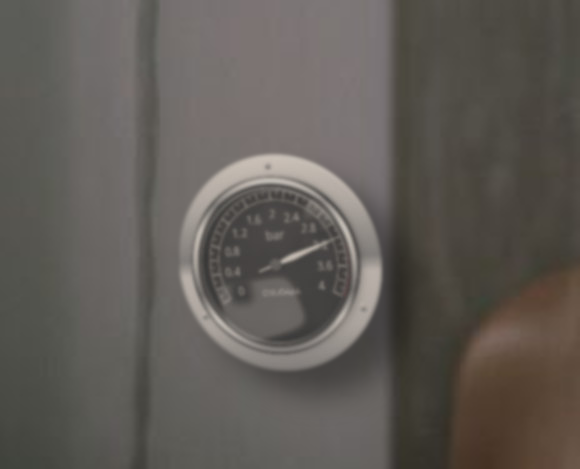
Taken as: 3.2 bar
